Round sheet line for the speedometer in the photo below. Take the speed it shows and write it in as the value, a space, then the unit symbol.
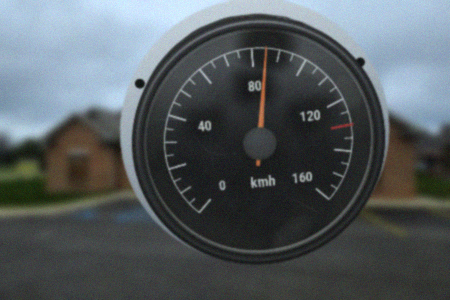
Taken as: 85 km/h
